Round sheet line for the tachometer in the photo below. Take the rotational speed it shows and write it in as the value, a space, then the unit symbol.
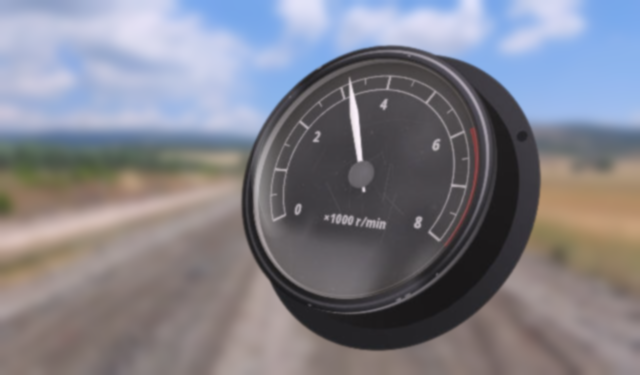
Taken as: 3250 rpm
